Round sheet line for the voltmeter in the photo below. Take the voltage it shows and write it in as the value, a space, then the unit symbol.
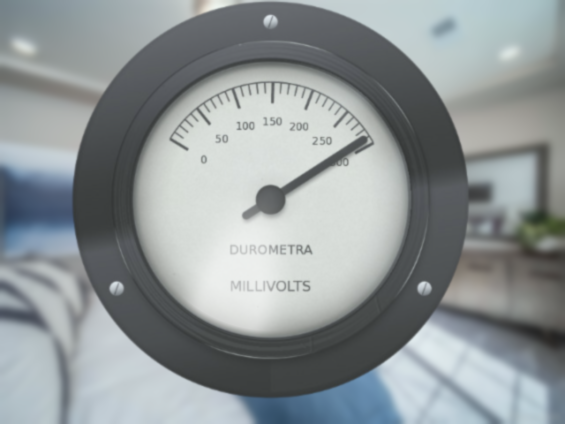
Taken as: 290 mV
